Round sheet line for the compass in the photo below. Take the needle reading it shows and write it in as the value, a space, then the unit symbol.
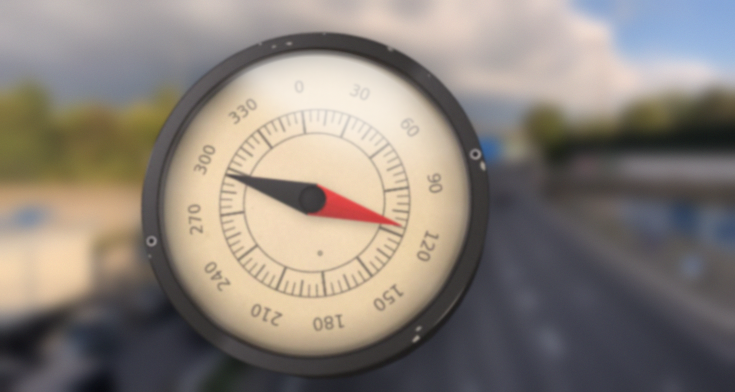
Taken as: 115 °
